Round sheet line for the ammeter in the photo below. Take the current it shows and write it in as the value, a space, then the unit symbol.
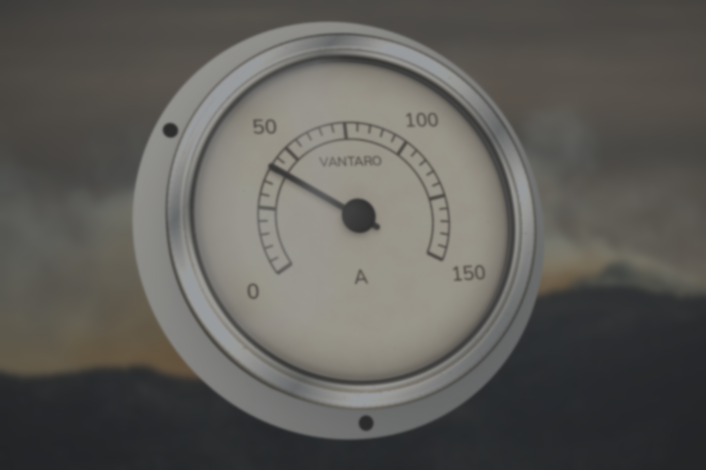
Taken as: 40 A
